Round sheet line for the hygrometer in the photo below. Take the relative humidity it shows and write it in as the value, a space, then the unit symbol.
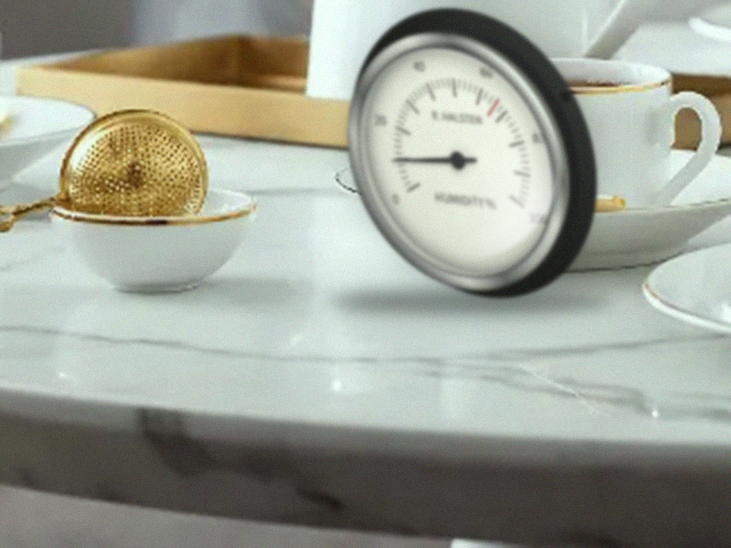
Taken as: 10 %
